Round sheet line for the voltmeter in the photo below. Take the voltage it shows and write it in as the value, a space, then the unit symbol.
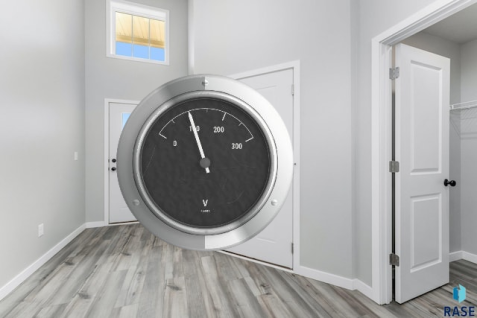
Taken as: 100 V
